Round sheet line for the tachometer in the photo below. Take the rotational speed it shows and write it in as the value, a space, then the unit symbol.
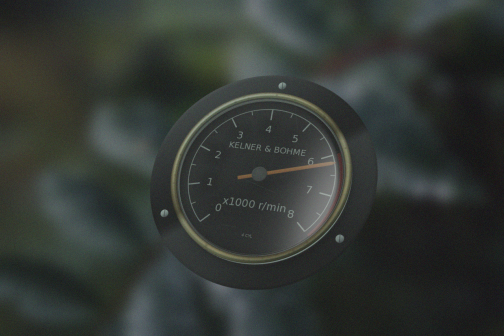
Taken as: 6250 rpm
